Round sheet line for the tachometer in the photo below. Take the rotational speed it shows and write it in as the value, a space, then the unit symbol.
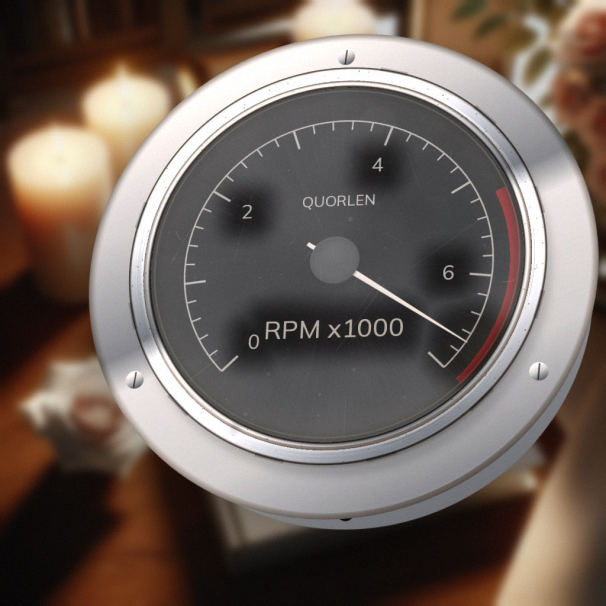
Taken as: 6700 rpm
